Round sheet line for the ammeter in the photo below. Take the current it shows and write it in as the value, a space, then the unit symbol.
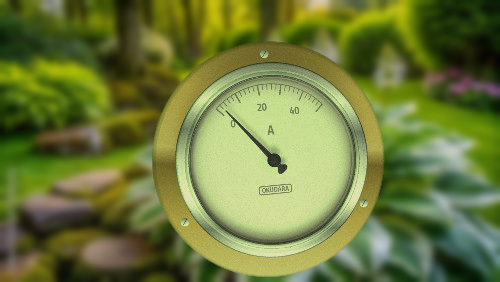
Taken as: 2 A
